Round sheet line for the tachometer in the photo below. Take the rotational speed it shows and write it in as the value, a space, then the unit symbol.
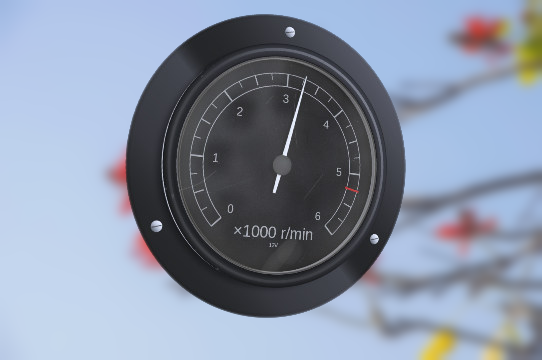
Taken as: 3250 rpm
